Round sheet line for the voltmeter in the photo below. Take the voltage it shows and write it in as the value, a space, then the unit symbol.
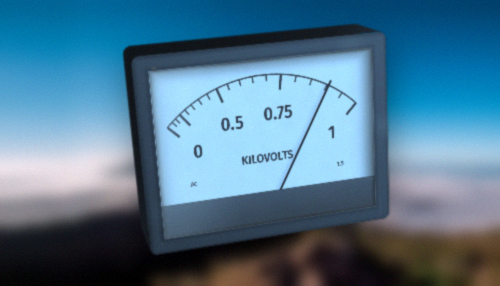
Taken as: 0.9 kV
